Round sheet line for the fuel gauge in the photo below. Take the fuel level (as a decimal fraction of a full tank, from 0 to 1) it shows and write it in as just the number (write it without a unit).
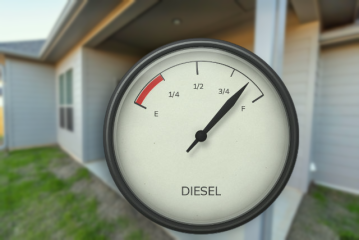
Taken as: 0.875
